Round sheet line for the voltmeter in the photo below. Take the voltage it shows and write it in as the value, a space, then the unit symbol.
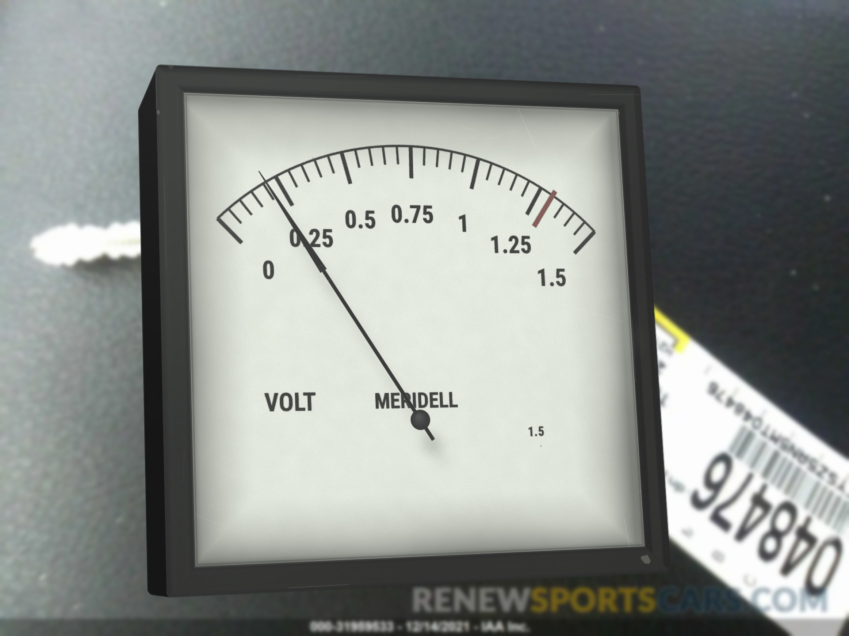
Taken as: 0.2 V
